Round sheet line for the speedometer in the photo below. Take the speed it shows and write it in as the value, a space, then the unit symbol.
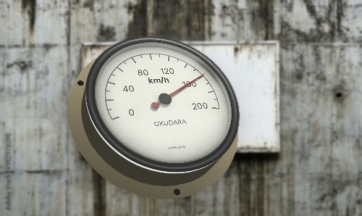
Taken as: 160 km/h
